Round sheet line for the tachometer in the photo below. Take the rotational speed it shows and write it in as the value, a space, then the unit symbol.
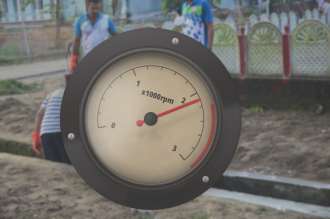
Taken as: 2100 rpm
